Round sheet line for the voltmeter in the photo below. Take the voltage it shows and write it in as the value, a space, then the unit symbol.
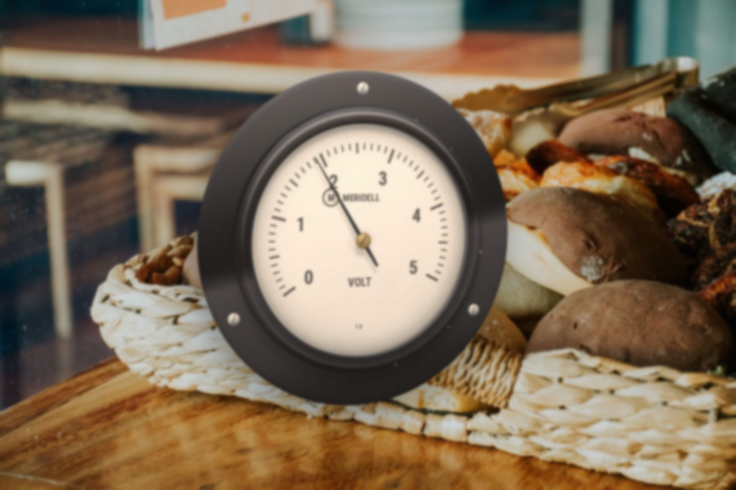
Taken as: 1.9 V
